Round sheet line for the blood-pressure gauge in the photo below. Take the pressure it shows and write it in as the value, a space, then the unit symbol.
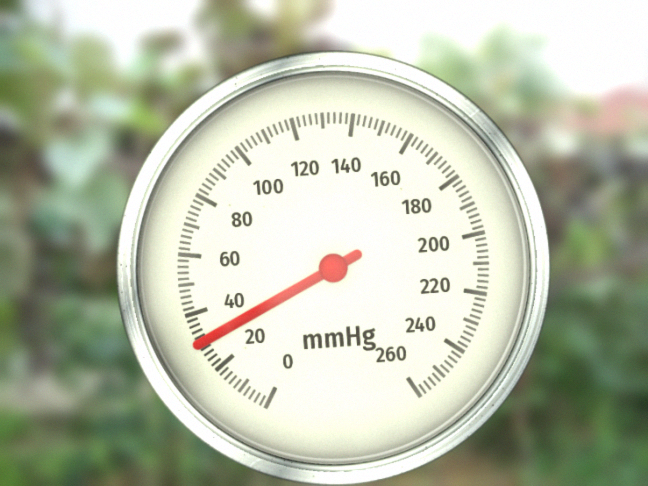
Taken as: 30 mmHg
